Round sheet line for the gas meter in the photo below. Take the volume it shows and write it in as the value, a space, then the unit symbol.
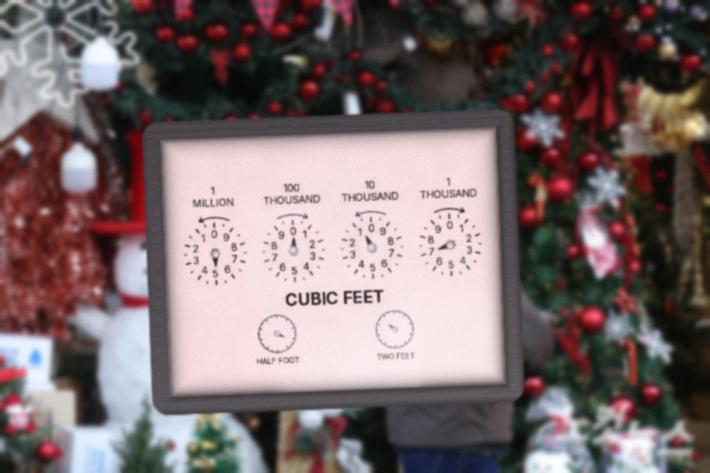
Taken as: 500700 ft³
